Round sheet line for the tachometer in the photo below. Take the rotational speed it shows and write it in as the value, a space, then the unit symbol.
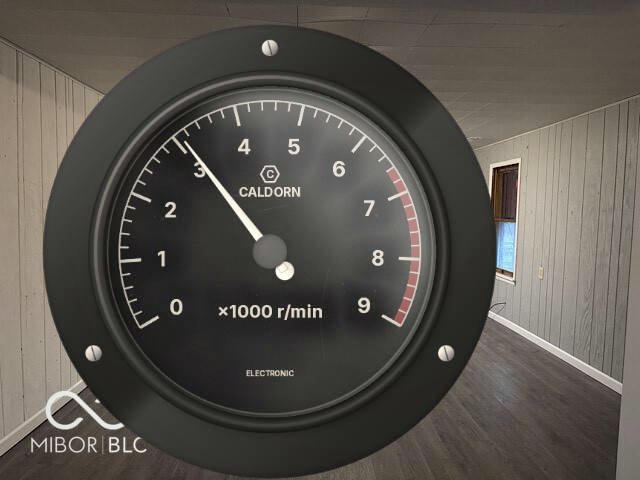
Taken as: 3100 rpm
